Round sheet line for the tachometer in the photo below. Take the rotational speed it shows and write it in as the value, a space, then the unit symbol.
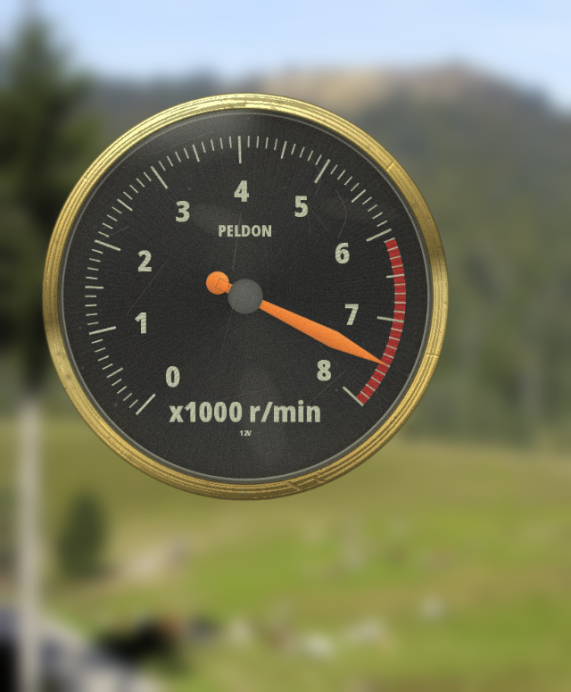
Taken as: 7500 rpm
